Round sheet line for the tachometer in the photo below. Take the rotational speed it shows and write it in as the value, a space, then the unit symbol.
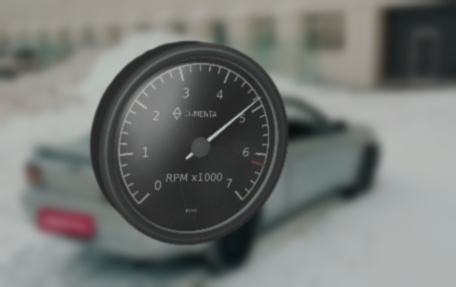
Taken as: 4800 rpm
